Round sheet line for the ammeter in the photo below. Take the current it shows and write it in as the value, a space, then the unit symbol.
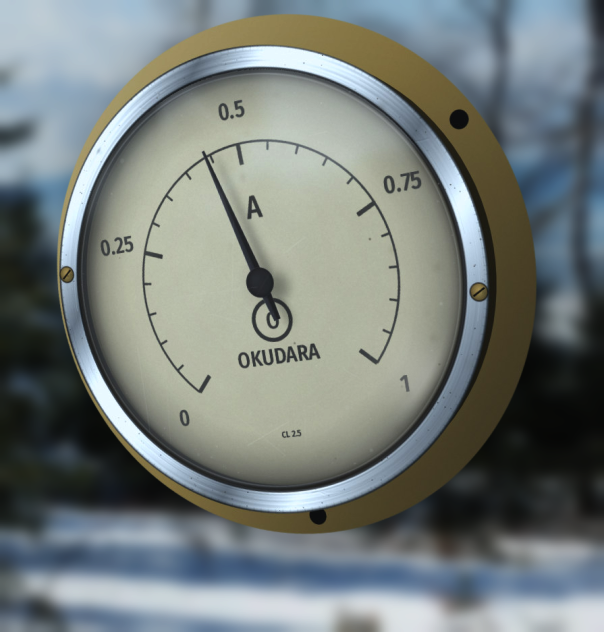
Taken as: 0.45 A
